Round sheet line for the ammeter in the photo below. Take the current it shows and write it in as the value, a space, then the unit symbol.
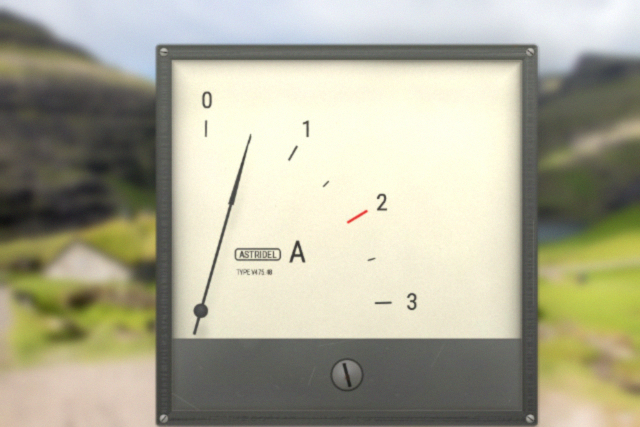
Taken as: 0.5 A
